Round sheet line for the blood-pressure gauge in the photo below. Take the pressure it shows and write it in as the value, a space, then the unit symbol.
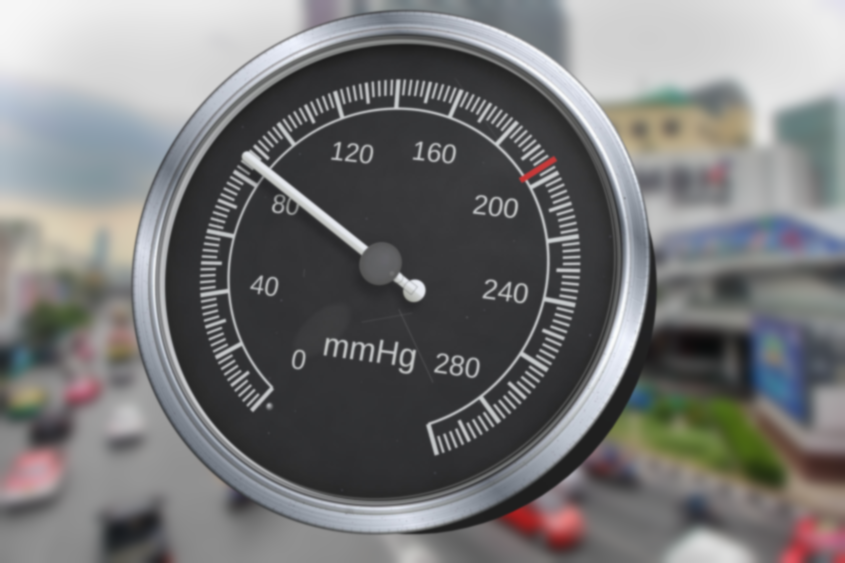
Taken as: 86 mmHg
